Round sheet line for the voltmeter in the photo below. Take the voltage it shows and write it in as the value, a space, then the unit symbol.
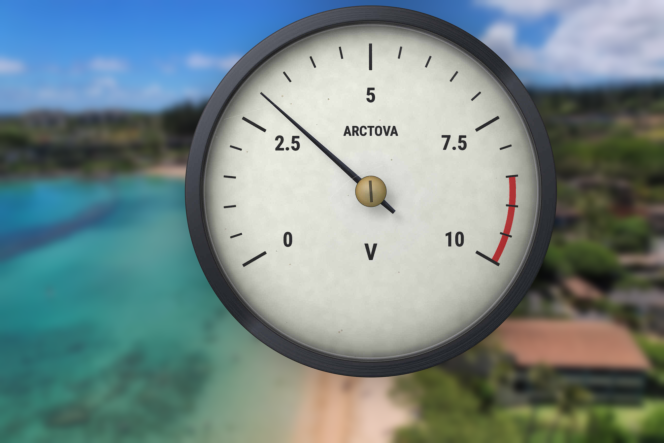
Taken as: 3 V
